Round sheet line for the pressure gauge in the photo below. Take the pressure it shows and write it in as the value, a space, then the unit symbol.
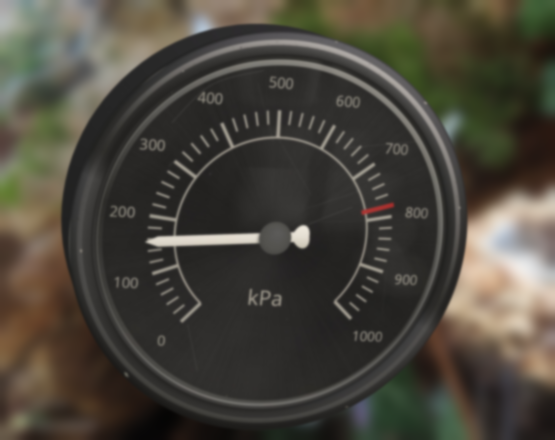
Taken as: 160 kPa
